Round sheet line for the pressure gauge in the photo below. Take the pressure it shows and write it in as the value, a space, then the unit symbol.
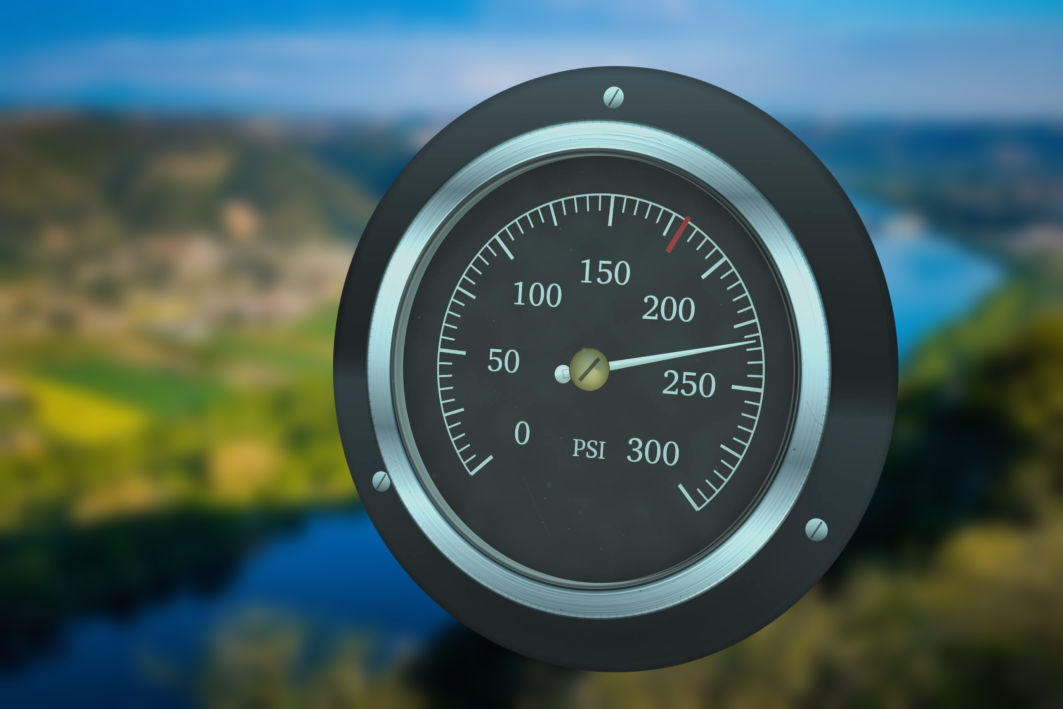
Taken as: 232.5 psi
